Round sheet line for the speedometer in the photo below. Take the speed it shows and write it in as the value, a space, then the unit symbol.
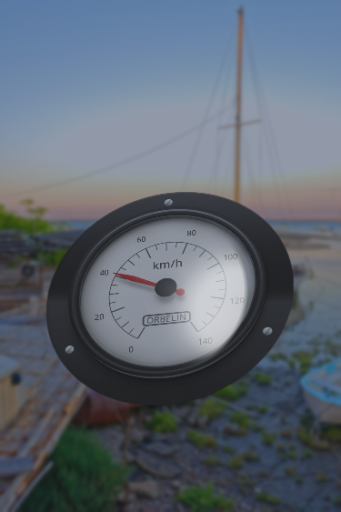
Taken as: 40 km/h
